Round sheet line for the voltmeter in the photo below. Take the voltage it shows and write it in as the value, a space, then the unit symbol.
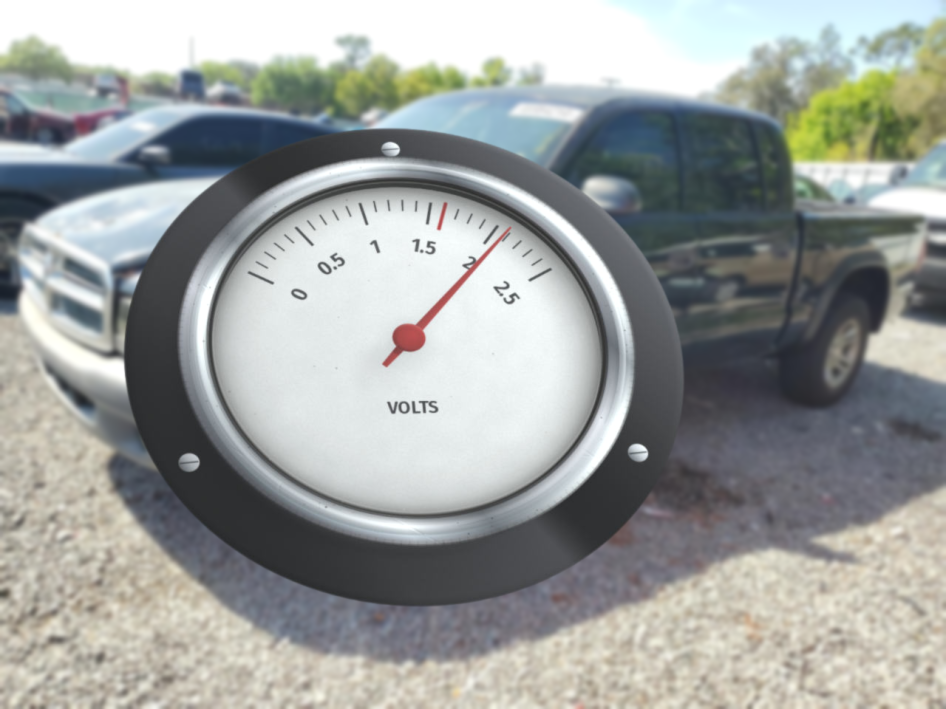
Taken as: 2.1 V
